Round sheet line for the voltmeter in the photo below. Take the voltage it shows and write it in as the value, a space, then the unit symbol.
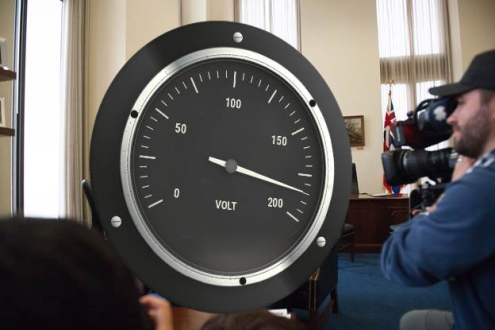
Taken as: 185 V
